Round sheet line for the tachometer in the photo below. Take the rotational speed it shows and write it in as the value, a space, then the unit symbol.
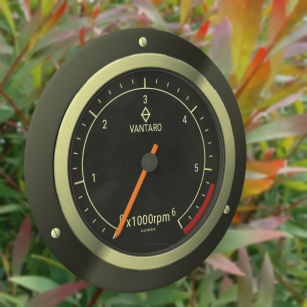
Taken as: 0 rpm
